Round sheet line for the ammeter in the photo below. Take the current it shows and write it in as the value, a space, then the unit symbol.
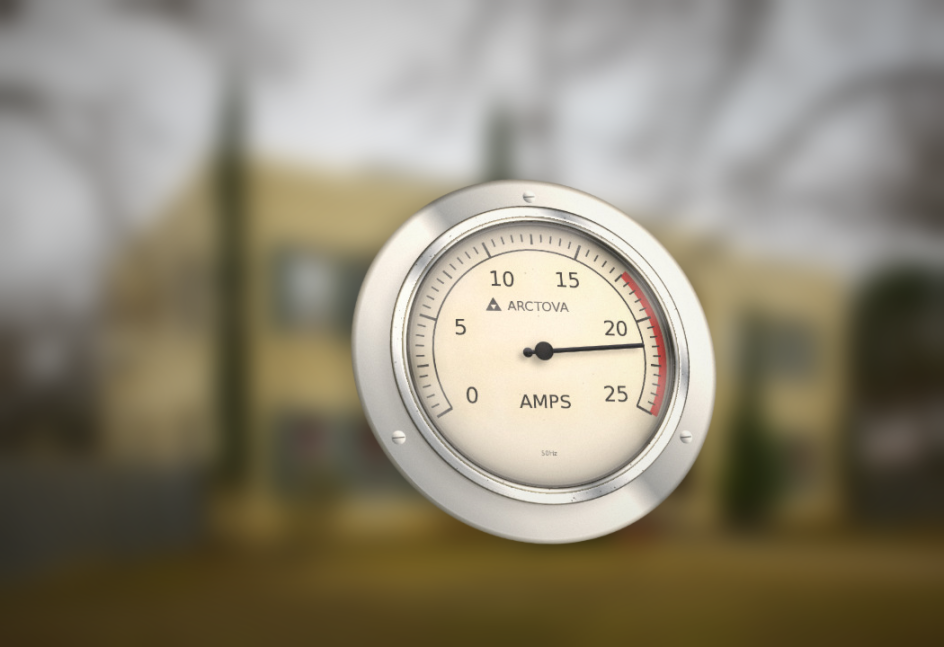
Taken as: 21.5 A
